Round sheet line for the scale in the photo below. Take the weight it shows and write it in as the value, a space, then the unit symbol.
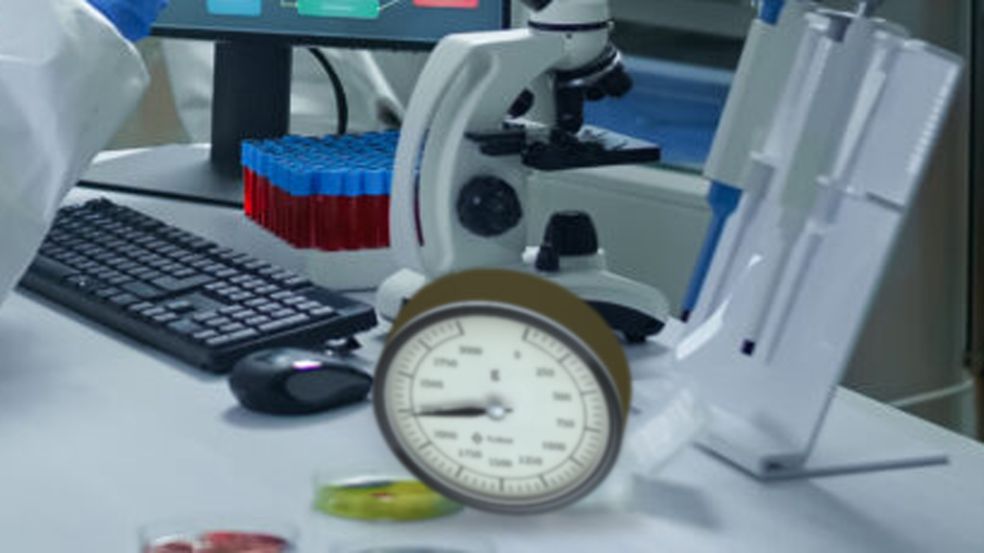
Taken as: 2250 g
